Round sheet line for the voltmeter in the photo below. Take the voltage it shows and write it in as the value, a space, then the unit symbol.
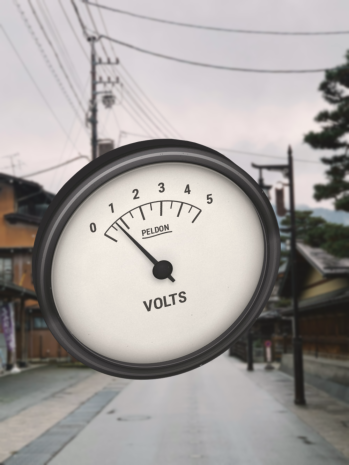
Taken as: 0.75 V
